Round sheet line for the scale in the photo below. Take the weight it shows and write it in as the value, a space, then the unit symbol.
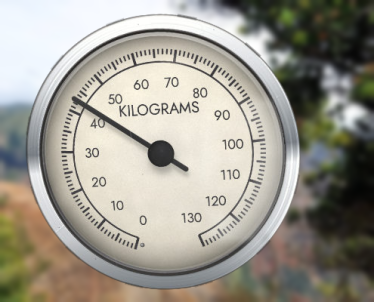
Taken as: 43 kg
